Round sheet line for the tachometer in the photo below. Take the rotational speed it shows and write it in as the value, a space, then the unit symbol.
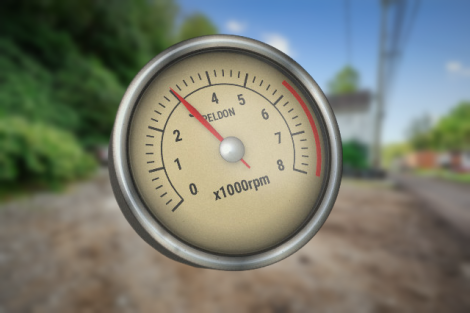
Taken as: 3000 rpm
